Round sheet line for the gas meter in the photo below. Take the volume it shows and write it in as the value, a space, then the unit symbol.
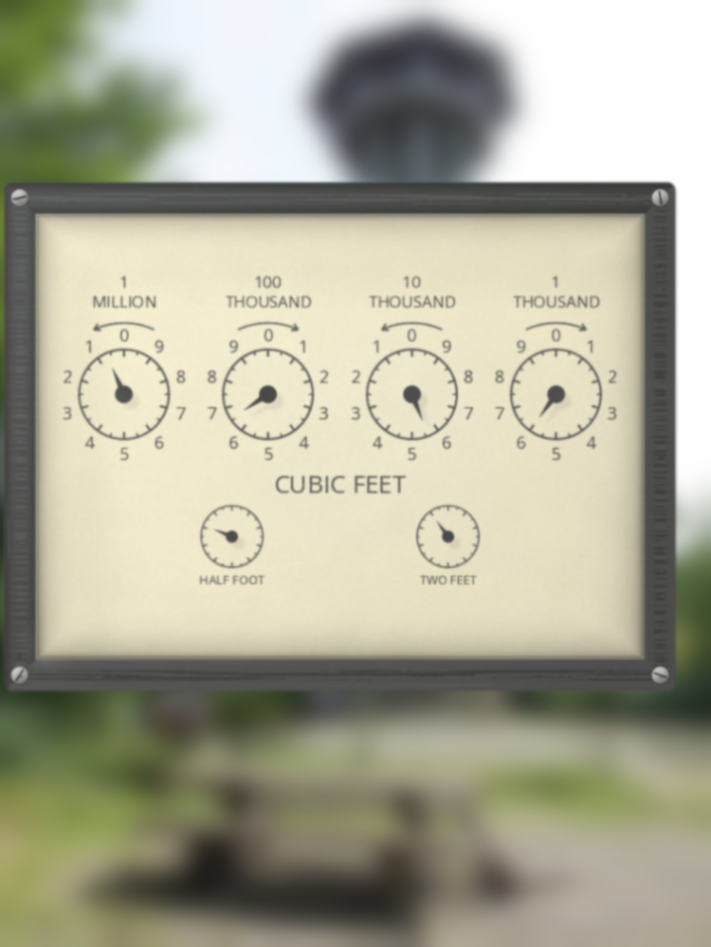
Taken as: 65600 ft³
